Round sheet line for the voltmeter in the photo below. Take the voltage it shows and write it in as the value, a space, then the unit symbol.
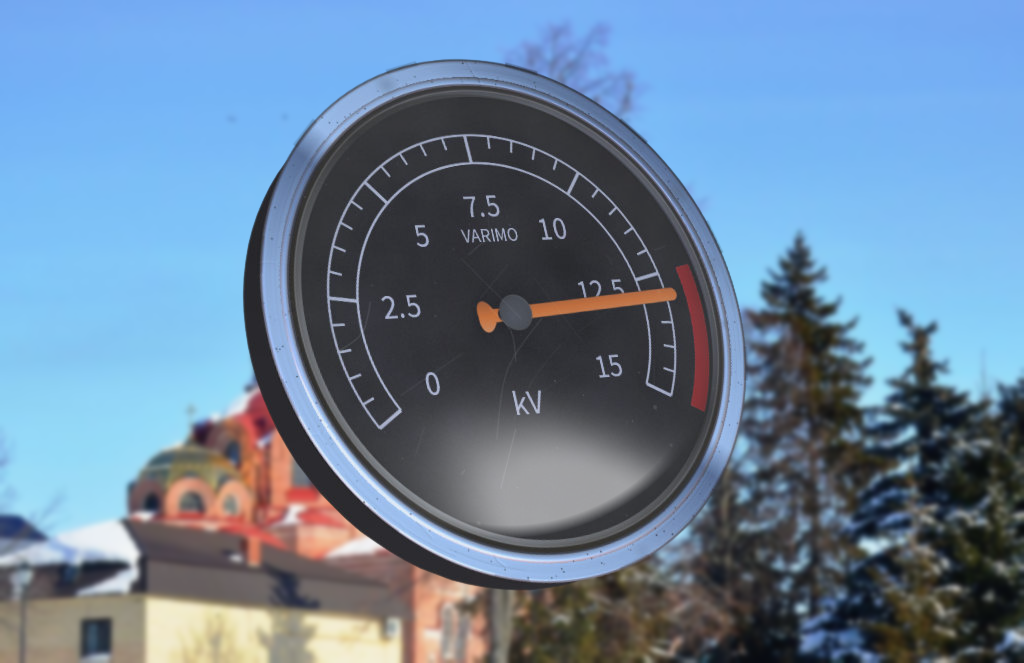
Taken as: 13 kV
